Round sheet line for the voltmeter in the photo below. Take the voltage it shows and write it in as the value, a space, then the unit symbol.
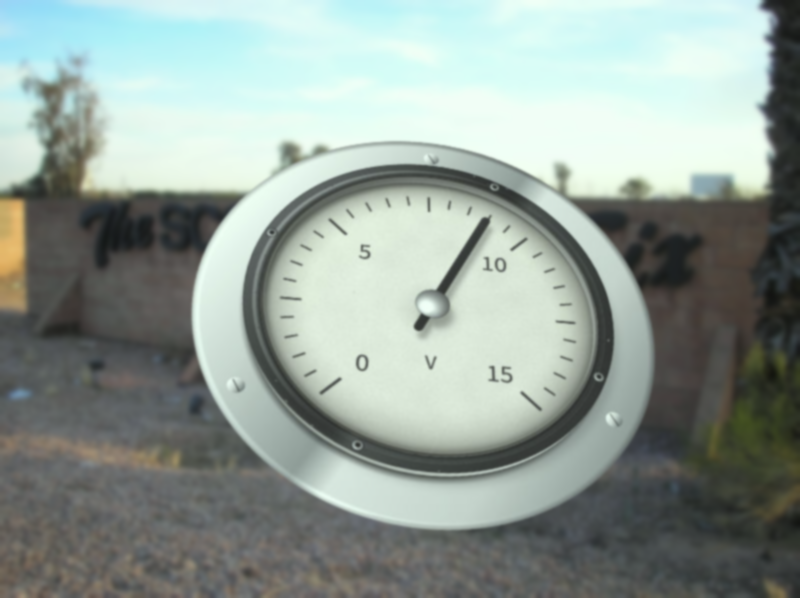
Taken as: 9 V
